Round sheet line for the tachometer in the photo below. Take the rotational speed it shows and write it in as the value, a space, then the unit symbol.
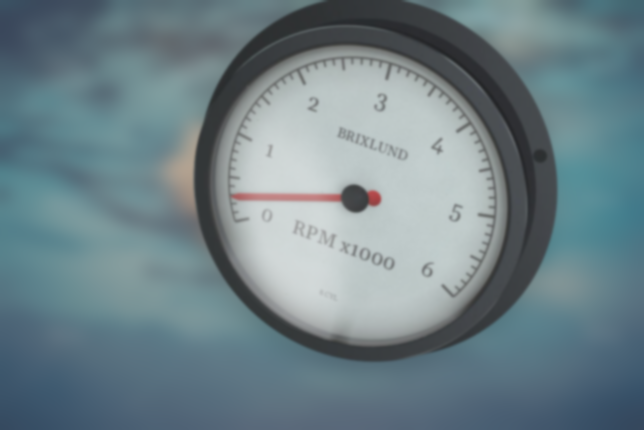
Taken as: 300 rpm
